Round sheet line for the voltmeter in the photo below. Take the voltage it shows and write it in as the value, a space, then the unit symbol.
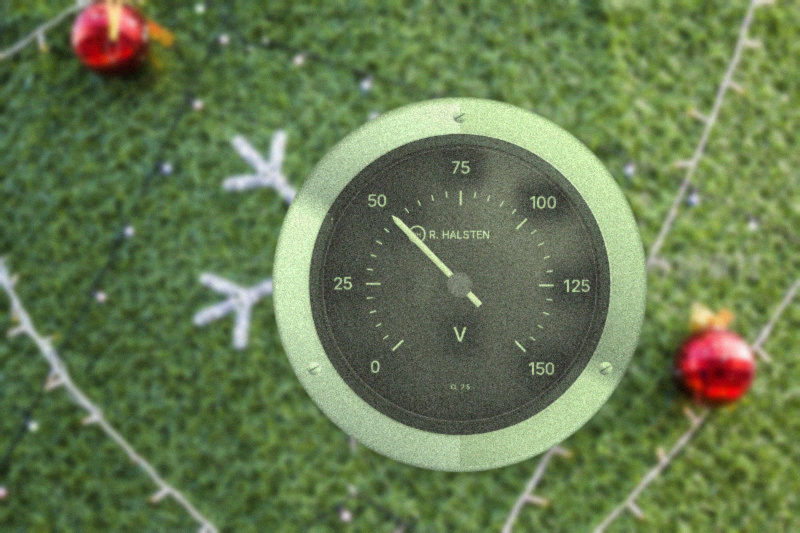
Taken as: 50 V
